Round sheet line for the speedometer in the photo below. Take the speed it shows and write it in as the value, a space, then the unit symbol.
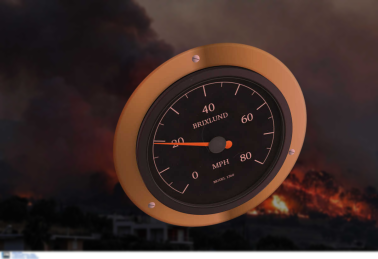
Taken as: 20 mph
